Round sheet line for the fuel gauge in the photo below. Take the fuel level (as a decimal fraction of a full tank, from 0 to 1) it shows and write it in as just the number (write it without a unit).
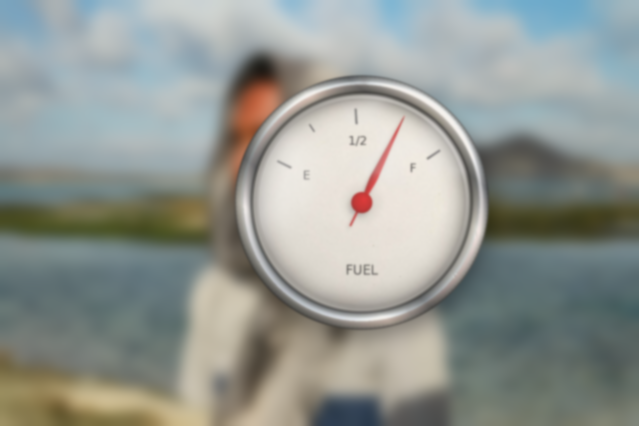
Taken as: 0.75
